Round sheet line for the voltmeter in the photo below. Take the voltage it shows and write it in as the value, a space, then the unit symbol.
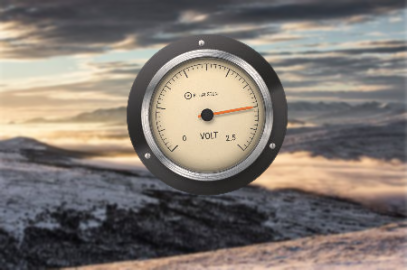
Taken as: 2 V
